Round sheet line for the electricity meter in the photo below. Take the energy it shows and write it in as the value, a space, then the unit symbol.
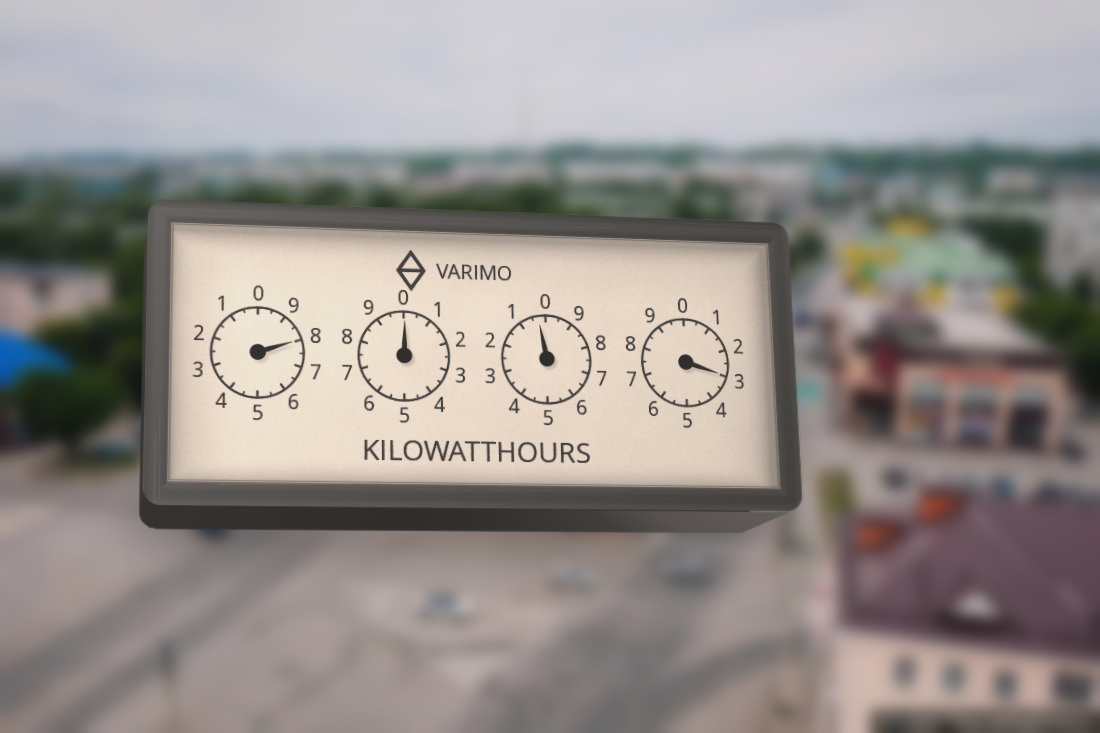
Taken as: 8003 kWh
